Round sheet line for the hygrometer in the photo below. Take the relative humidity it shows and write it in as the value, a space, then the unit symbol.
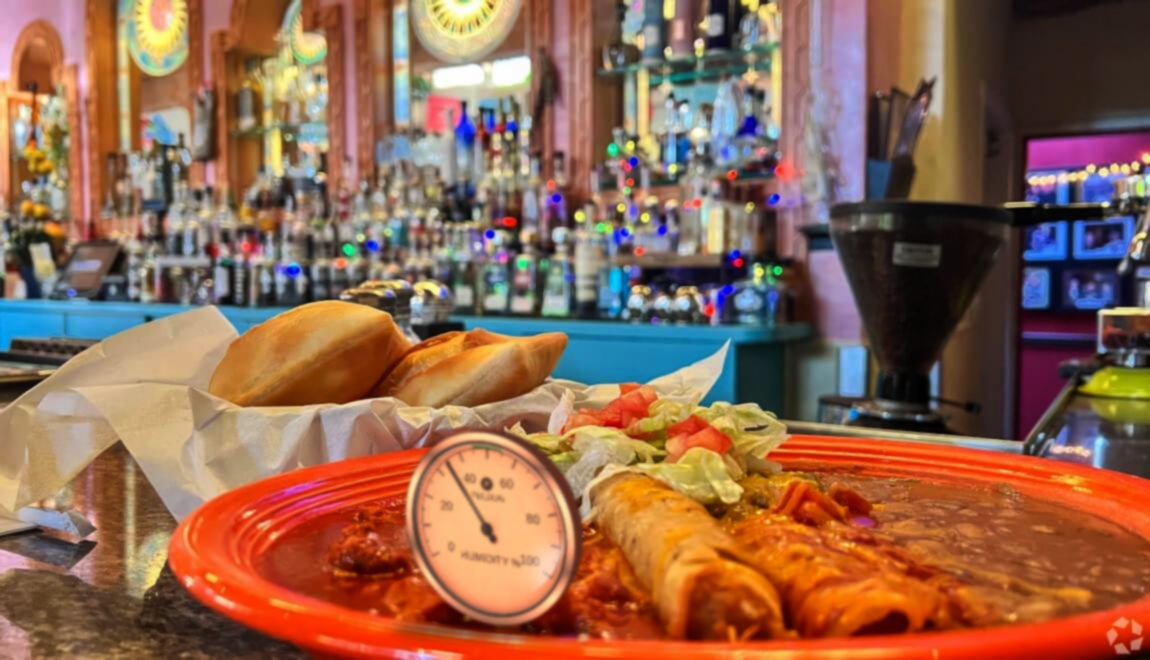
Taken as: 35 %
